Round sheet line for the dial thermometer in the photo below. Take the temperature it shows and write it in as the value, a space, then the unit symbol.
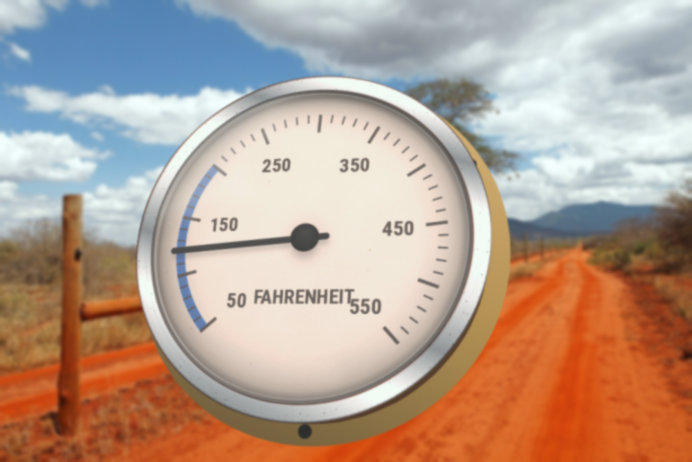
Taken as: 120 °F
